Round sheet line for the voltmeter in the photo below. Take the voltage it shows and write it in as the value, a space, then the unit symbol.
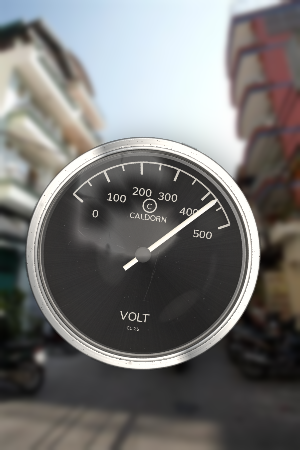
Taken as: 425 V
